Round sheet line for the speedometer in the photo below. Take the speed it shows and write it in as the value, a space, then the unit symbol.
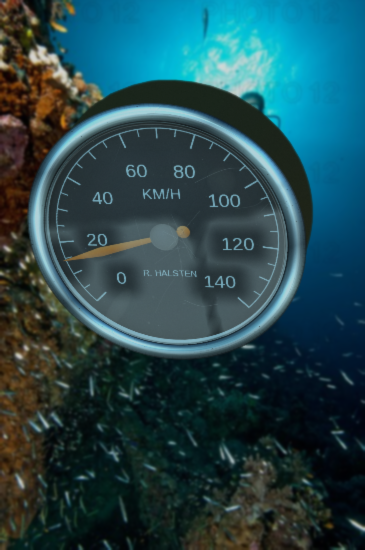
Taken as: 15 km/h
